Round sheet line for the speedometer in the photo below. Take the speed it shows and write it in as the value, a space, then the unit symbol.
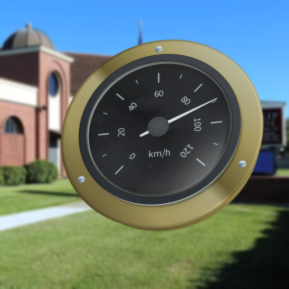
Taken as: 90 km/h
